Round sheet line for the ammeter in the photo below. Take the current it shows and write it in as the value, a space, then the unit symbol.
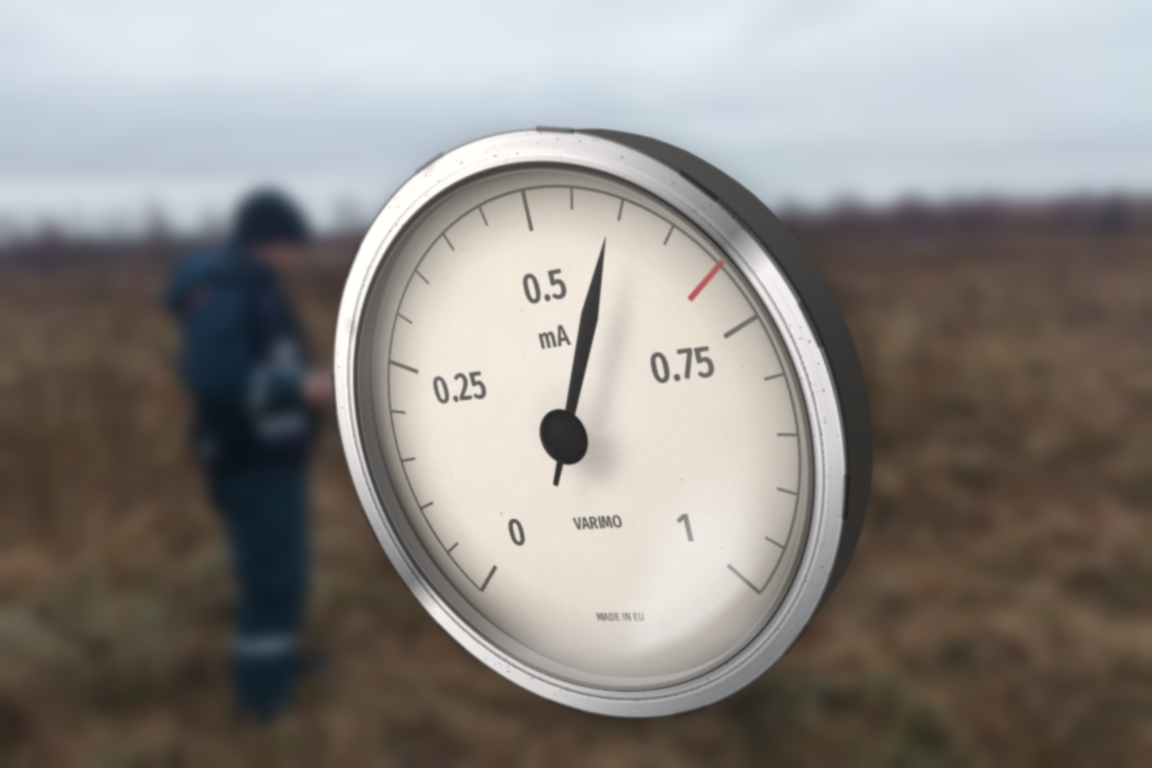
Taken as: 0.6 mA
